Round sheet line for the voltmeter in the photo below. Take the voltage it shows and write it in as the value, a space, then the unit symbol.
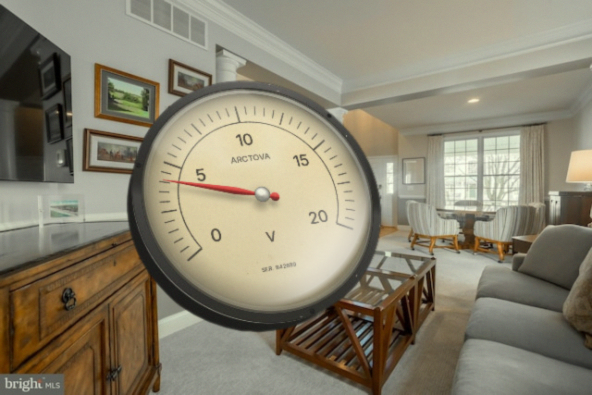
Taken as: 4 V
